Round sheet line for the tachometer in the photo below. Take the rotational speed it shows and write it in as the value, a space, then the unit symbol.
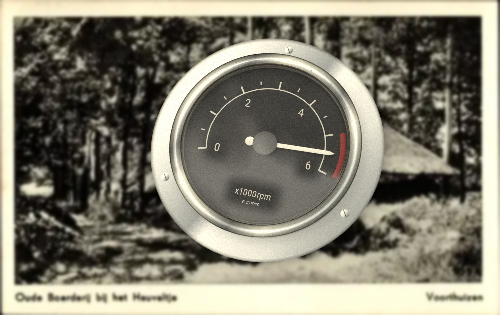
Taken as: 5500 rpm
